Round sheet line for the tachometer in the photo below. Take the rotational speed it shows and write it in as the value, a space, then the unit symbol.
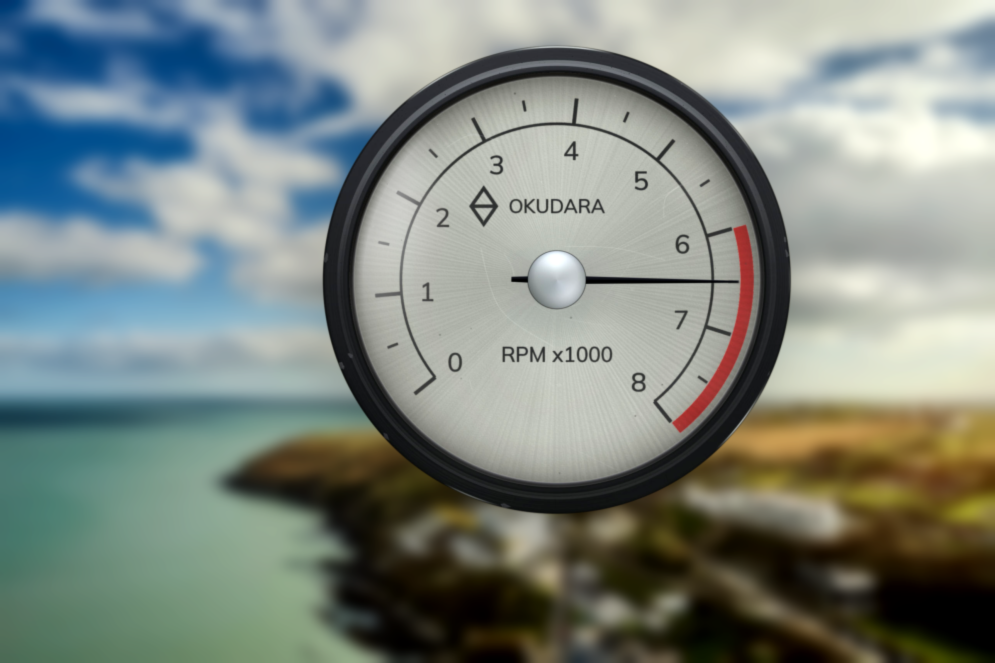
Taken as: 6500 rpm
